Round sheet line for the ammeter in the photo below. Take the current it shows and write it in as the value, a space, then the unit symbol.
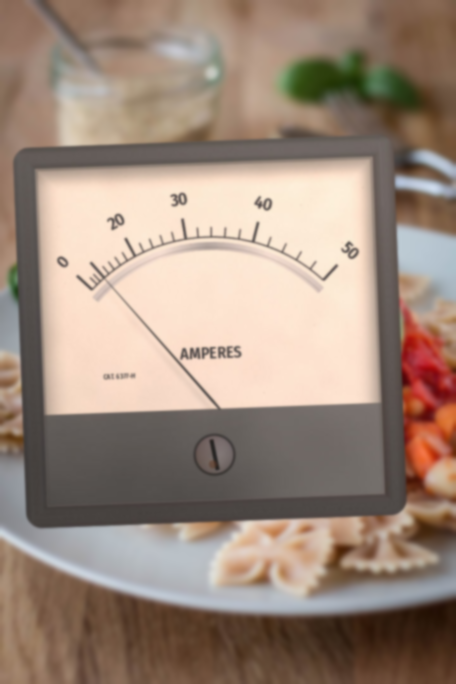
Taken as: 10 A
